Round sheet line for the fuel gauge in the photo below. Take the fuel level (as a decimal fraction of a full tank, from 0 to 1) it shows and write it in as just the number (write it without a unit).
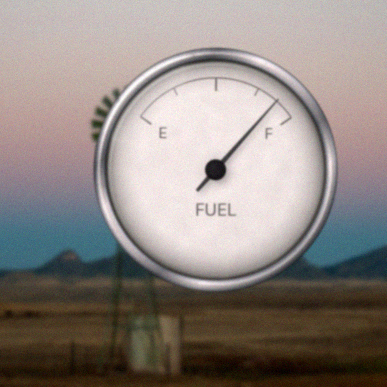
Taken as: 0.875
